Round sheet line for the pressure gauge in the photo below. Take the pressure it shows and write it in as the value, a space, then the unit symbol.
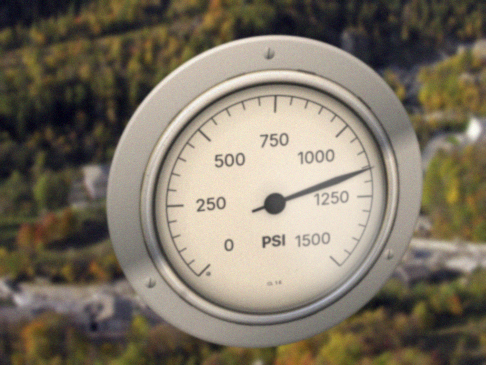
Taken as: 1150 psi
